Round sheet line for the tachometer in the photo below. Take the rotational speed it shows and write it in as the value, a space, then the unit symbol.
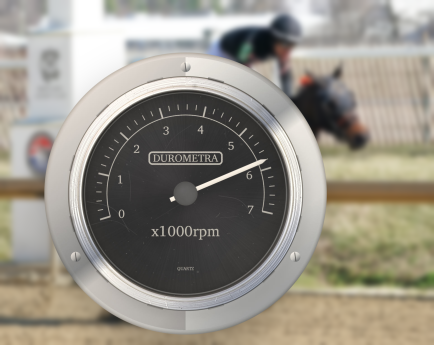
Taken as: 5800 rpm
